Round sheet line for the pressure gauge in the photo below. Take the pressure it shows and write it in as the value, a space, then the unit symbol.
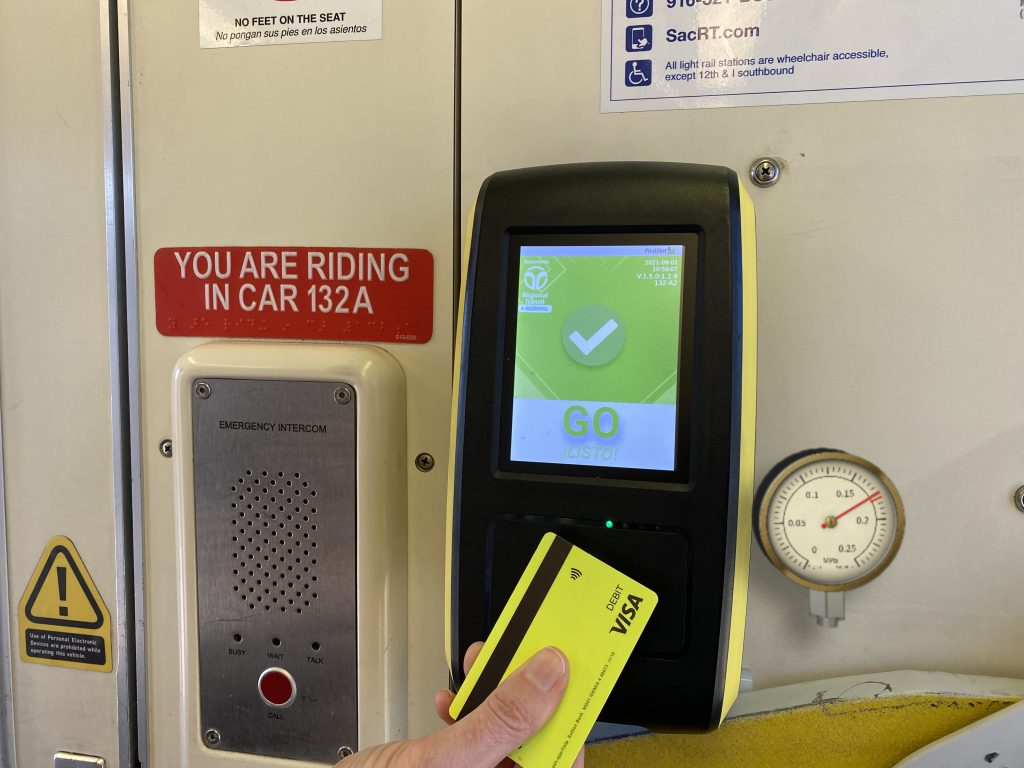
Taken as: 0.175 MPa
